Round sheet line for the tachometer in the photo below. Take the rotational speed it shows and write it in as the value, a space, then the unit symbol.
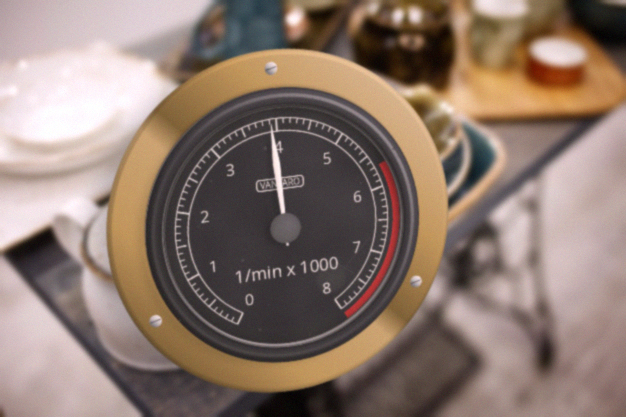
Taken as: 3900 rpm
